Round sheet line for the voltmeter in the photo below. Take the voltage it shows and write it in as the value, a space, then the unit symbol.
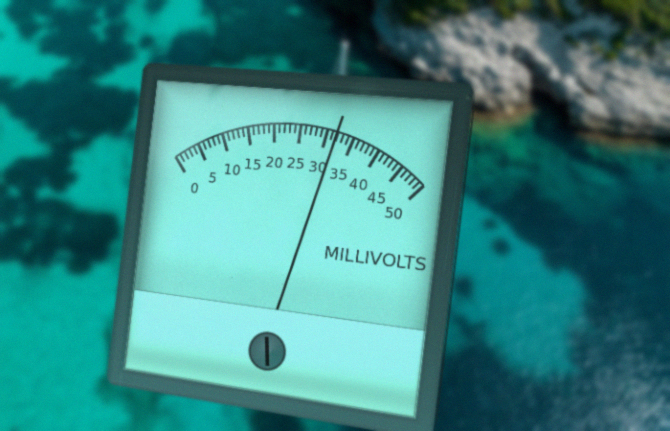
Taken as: 32 mV
